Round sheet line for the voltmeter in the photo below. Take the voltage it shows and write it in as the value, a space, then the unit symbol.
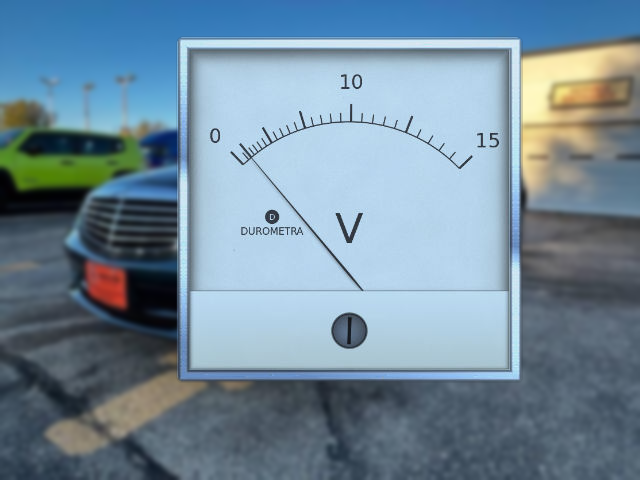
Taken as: 2.5 V
